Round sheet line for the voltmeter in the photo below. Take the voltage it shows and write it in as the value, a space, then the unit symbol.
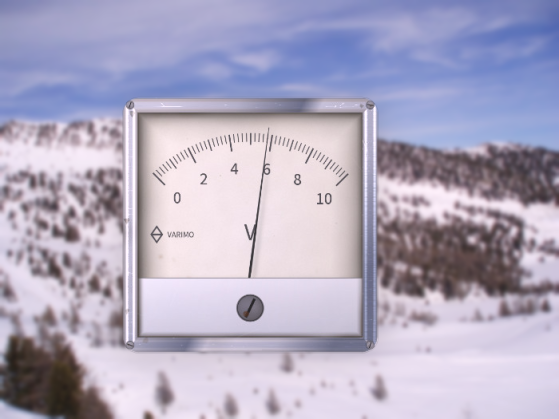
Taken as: 5.8 V
